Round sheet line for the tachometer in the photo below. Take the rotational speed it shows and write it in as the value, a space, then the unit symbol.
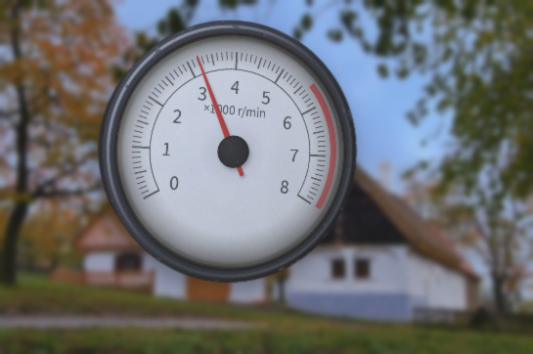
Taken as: 3200 rpm
